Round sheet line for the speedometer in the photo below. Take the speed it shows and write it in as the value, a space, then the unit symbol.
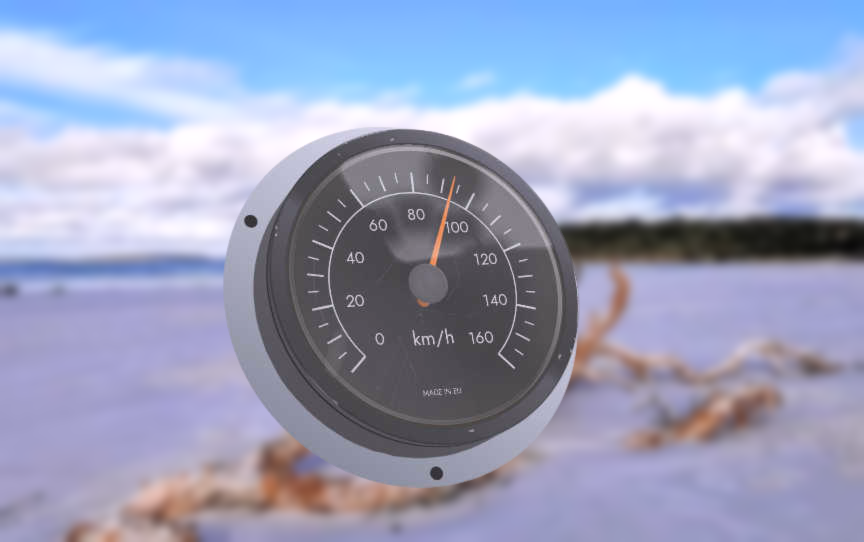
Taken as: 92.5 km/h
